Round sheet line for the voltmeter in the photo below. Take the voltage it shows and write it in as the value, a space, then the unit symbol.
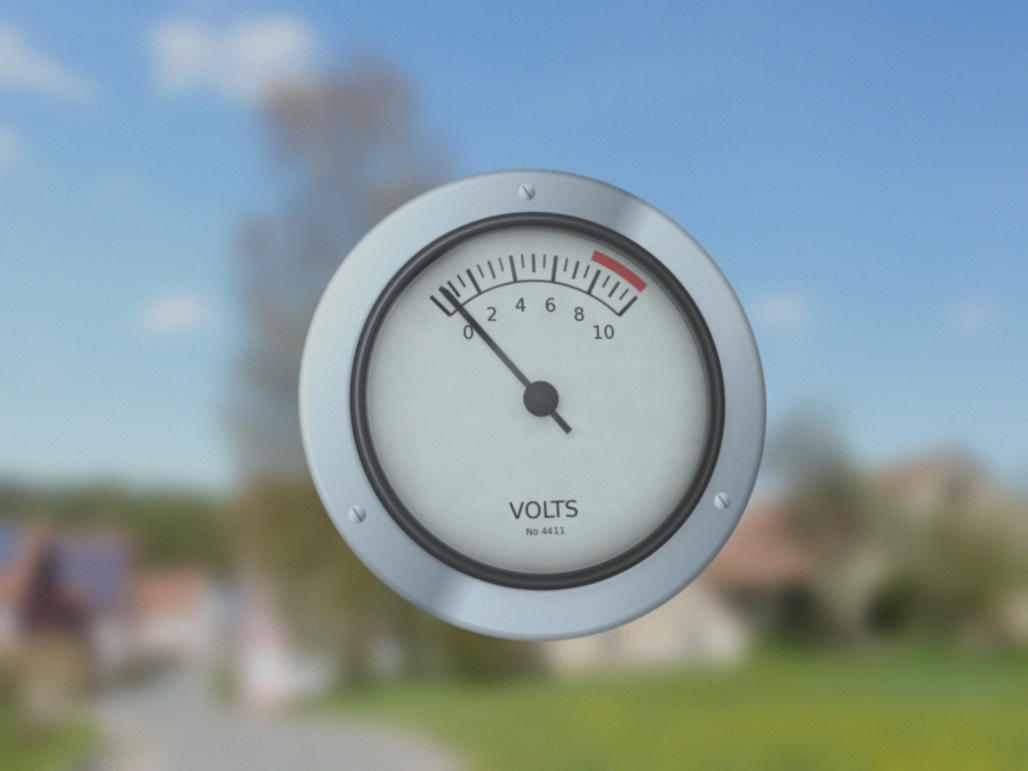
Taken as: 0.5 V
